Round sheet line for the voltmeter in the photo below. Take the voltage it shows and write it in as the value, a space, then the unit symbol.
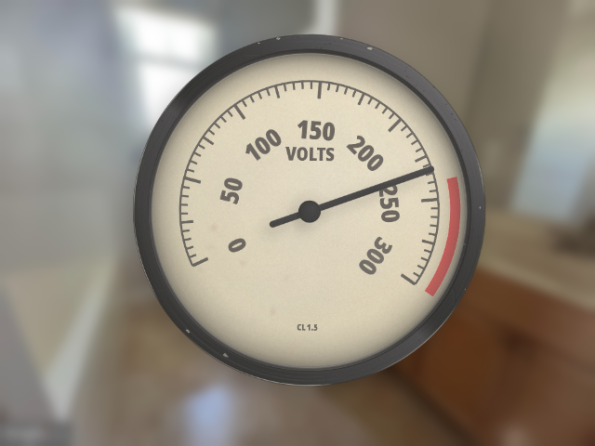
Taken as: 232.5 V
